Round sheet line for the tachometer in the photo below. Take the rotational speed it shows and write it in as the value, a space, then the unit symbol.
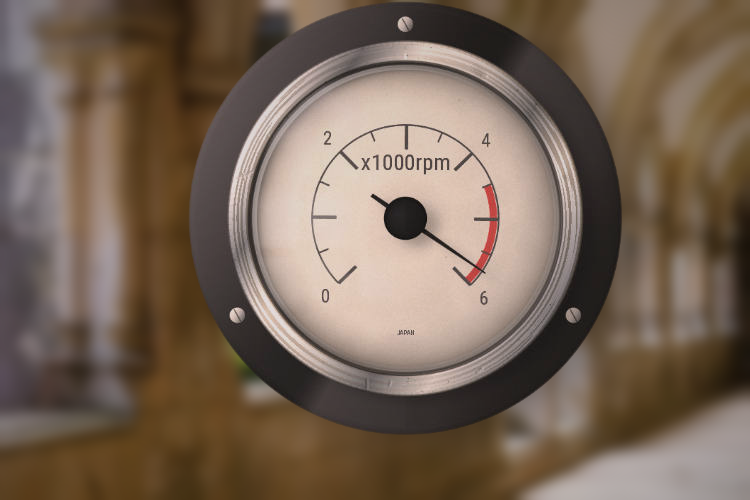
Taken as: 5750 rpm
